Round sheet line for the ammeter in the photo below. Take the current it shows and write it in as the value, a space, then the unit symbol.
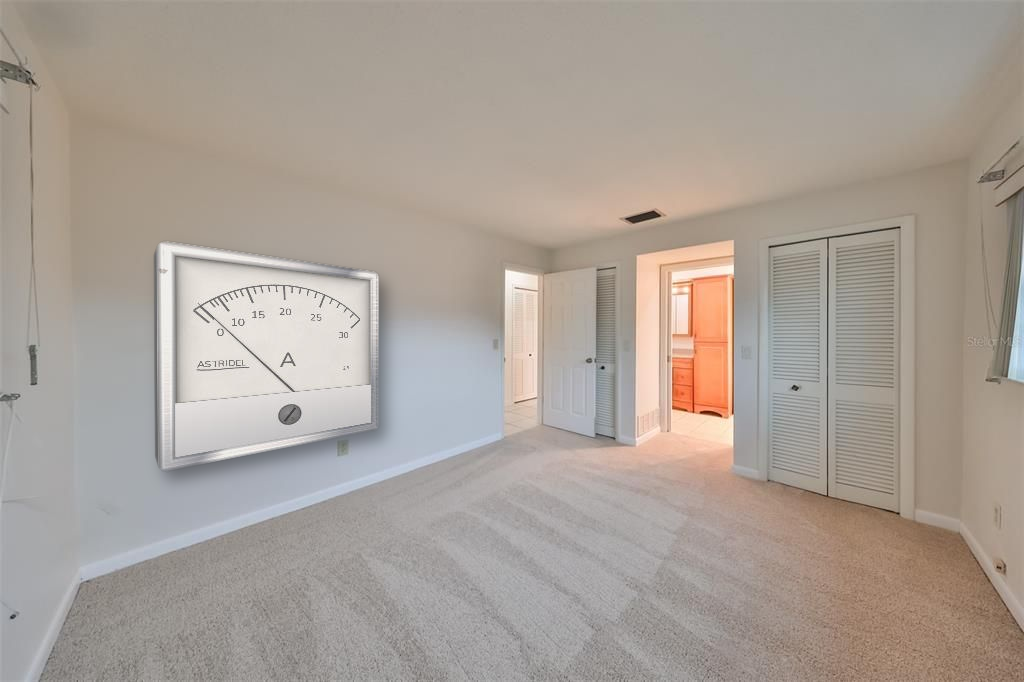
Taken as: 5 A
